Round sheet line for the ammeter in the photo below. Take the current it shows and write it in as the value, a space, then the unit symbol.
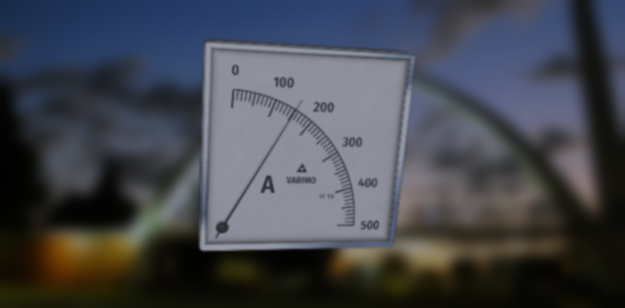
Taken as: 150 A
